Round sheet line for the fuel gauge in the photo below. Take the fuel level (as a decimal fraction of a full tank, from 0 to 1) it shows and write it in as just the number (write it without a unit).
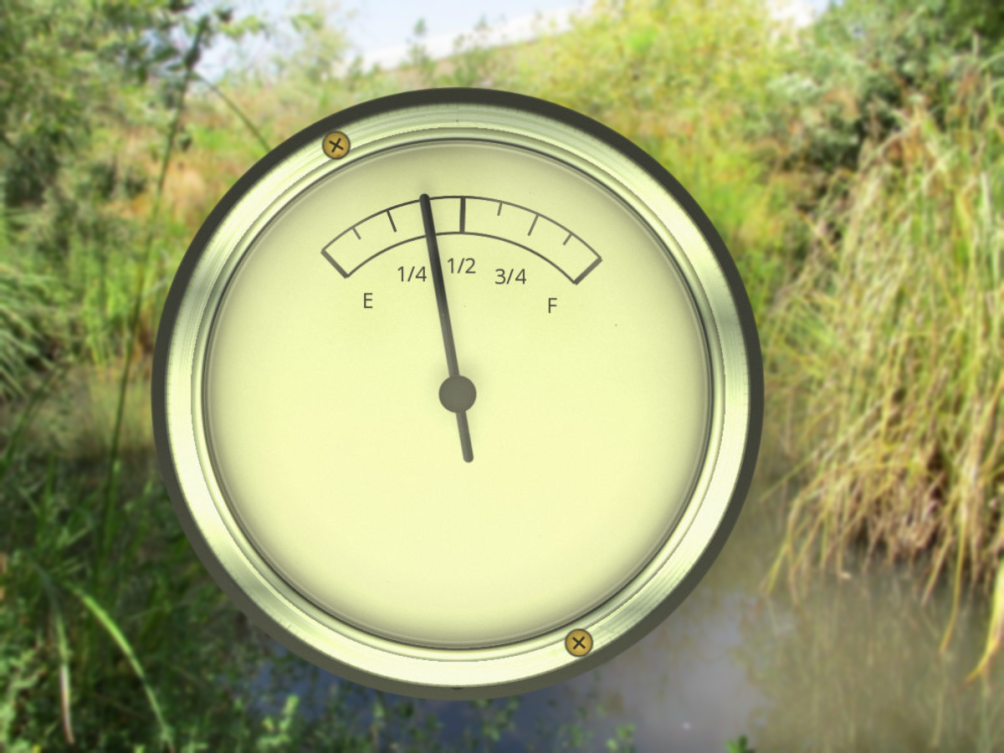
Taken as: 0.375
